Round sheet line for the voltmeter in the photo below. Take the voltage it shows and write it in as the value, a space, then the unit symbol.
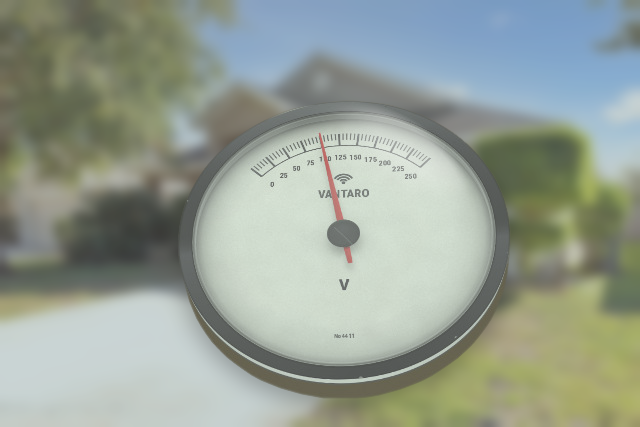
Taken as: 100 V
